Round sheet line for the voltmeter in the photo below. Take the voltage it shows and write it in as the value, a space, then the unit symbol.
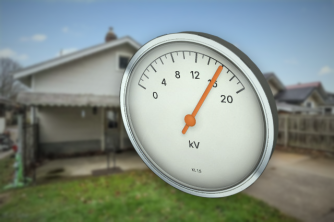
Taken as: 16 kV
